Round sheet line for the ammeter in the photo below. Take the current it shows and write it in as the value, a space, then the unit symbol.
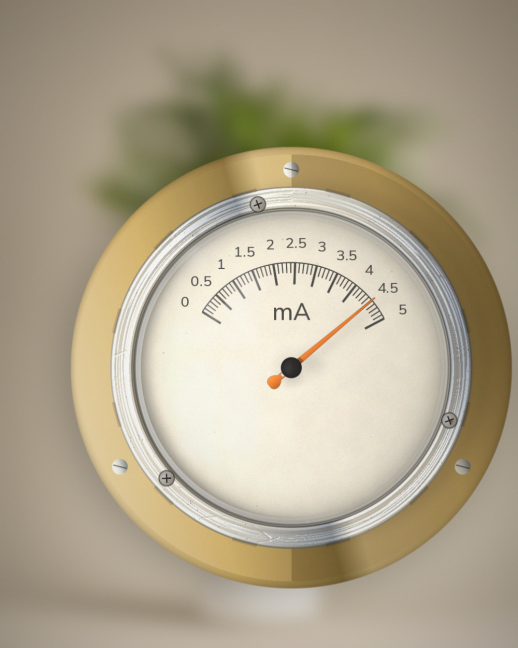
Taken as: 4.5 mA
